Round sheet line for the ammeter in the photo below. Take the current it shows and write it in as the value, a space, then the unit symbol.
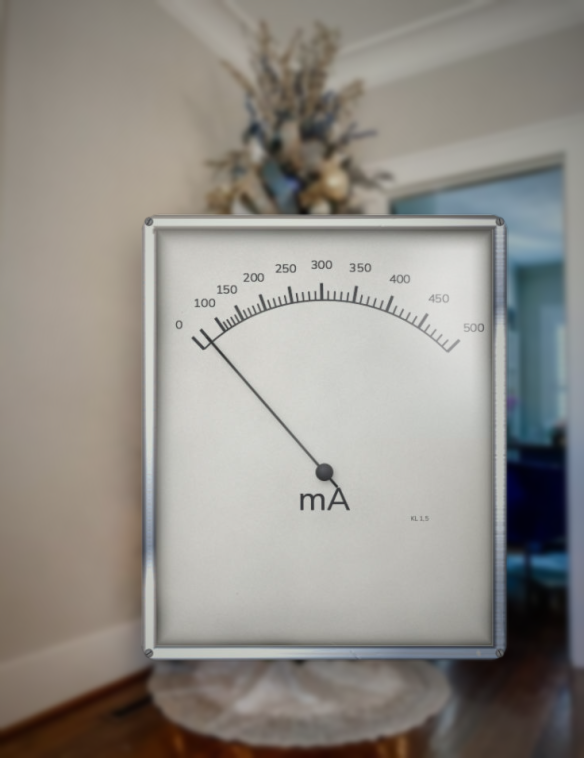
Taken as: 50 mA
